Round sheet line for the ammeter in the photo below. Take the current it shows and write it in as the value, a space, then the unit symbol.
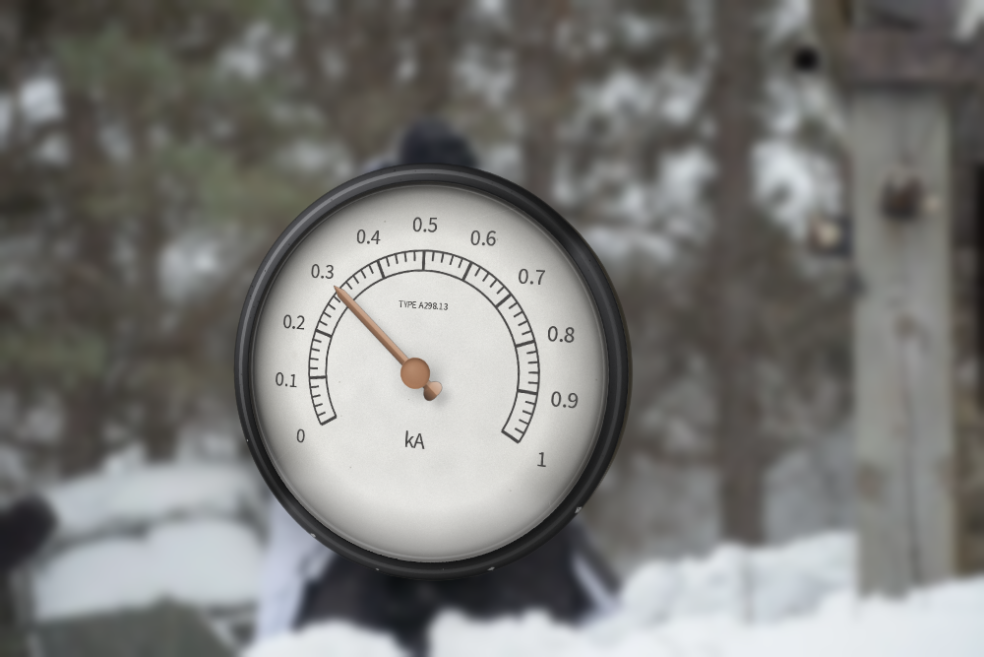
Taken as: 0.3 kA
